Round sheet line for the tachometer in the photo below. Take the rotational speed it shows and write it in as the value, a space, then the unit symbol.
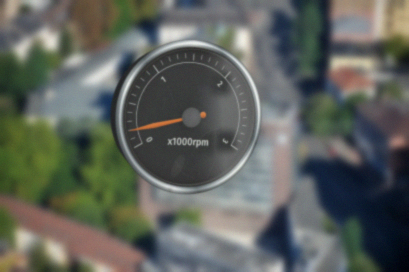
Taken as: 200 rpm
